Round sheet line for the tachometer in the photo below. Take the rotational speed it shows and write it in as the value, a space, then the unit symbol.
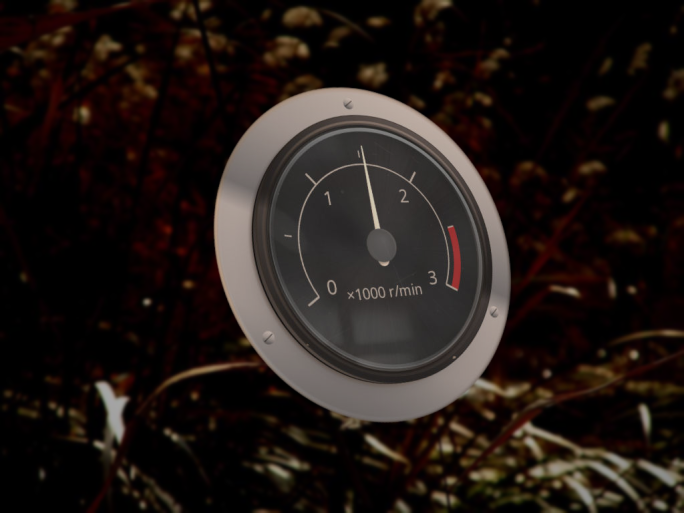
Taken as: 1500 rpm
